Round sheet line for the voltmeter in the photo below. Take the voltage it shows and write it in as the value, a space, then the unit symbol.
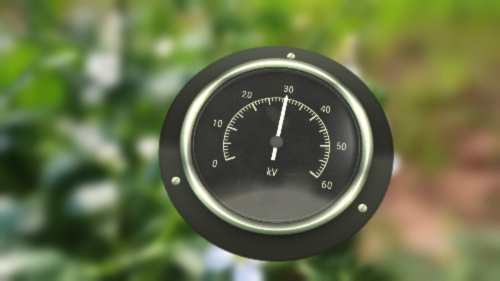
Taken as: 30 kV
